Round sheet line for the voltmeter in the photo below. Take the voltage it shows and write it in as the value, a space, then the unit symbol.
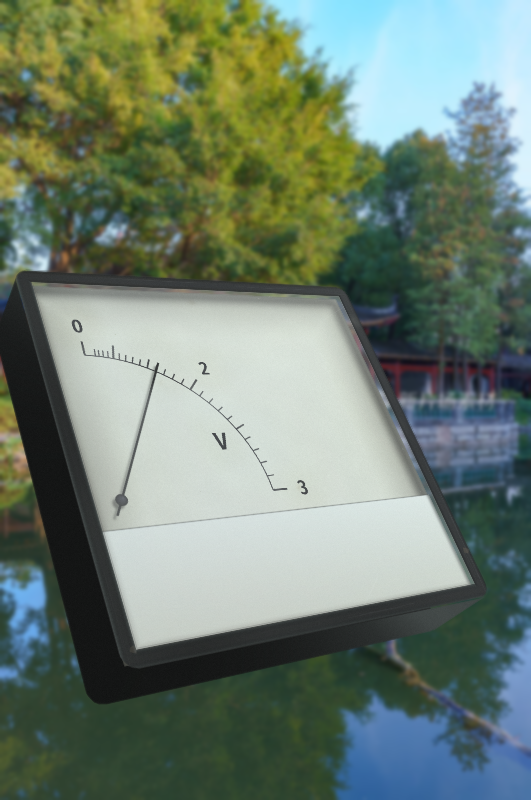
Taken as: 1.6 V
